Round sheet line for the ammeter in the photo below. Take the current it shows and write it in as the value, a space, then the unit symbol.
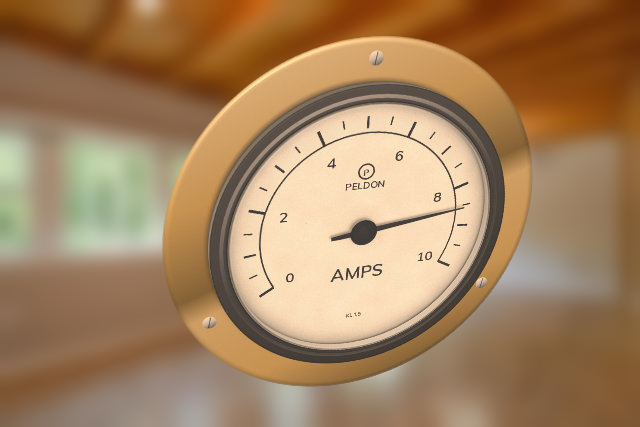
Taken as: 8.5 A
